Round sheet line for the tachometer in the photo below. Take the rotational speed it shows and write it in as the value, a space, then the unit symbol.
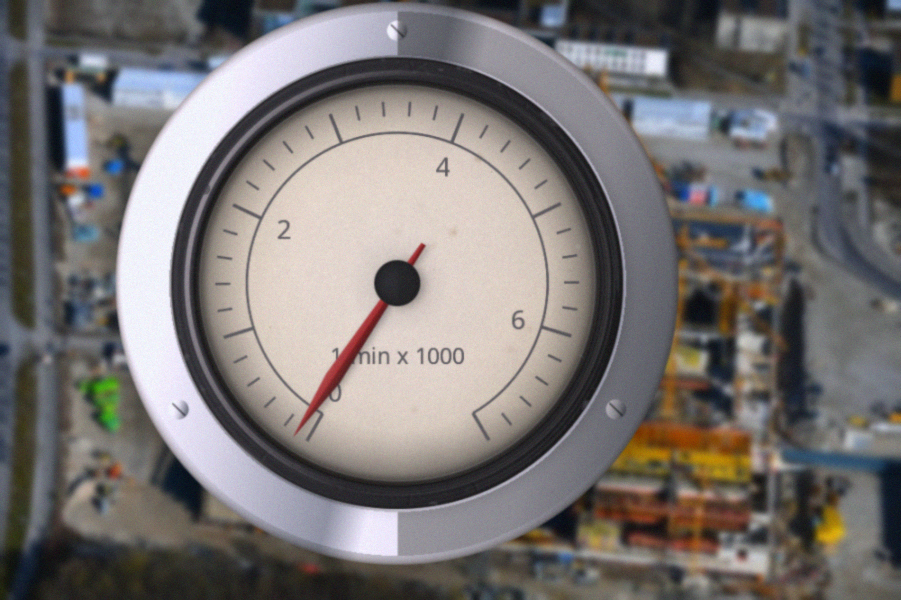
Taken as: 100 rpm
